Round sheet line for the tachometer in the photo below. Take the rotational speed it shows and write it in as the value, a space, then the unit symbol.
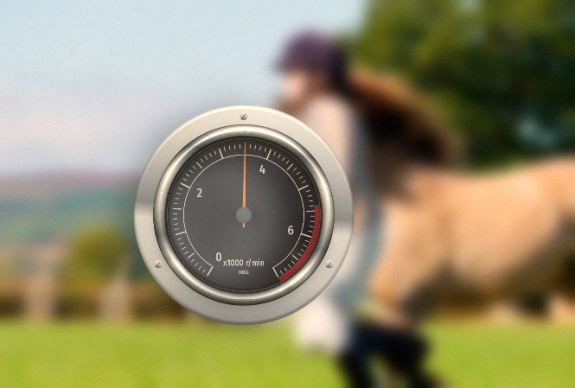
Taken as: 3500 rpm
